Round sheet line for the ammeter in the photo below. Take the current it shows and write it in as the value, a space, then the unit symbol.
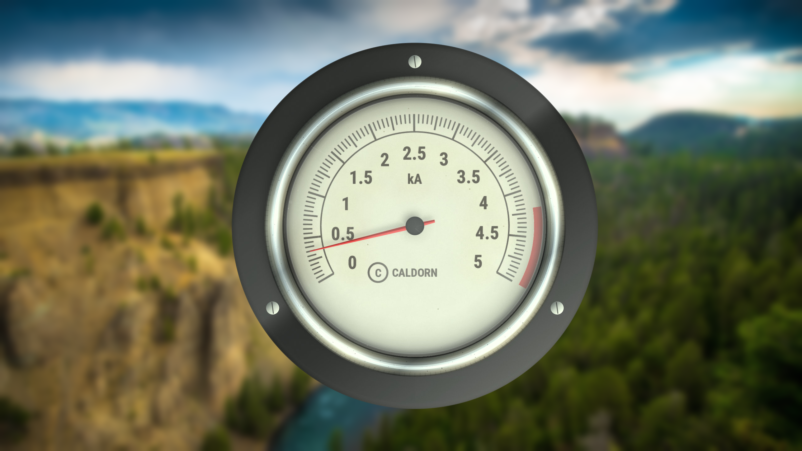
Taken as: 0.35 kA
